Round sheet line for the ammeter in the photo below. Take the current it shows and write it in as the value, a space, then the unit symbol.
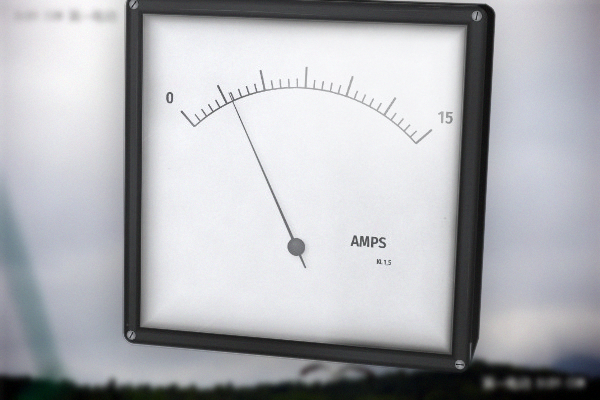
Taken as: 3 A
